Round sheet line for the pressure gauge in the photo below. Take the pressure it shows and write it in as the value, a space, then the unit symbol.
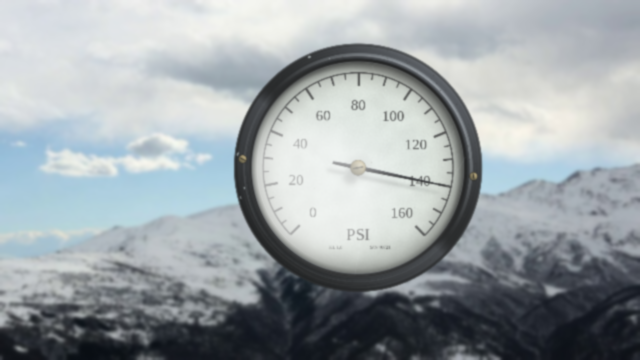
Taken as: 140 psi
